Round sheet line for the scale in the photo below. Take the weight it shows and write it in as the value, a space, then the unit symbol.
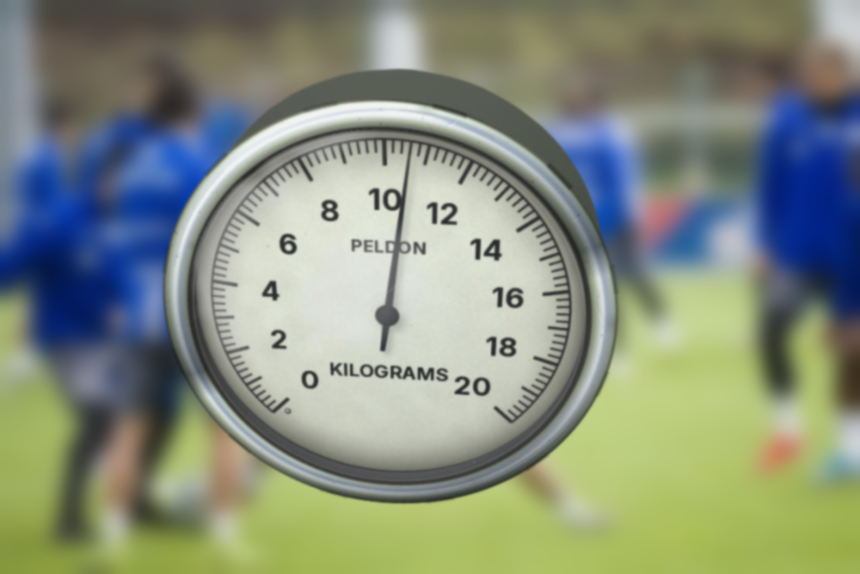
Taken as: 10.6 kg
